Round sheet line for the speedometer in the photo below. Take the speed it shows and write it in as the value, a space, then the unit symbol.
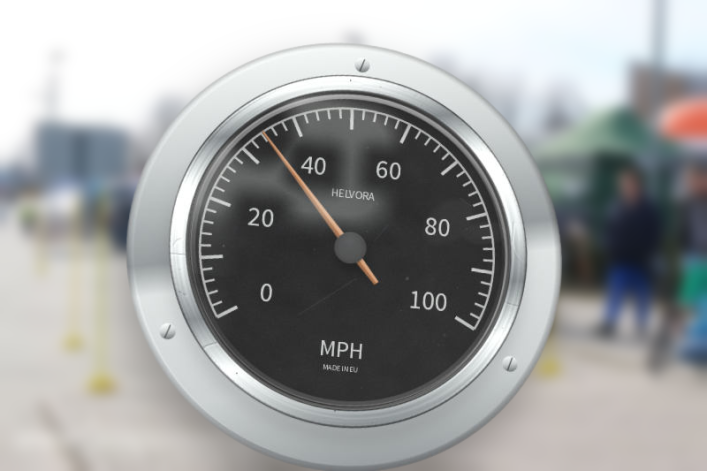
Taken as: 34 mph
